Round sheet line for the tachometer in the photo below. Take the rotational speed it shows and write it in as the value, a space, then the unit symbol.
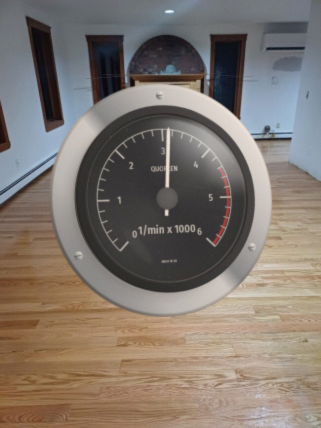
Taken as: 3100 rpm
